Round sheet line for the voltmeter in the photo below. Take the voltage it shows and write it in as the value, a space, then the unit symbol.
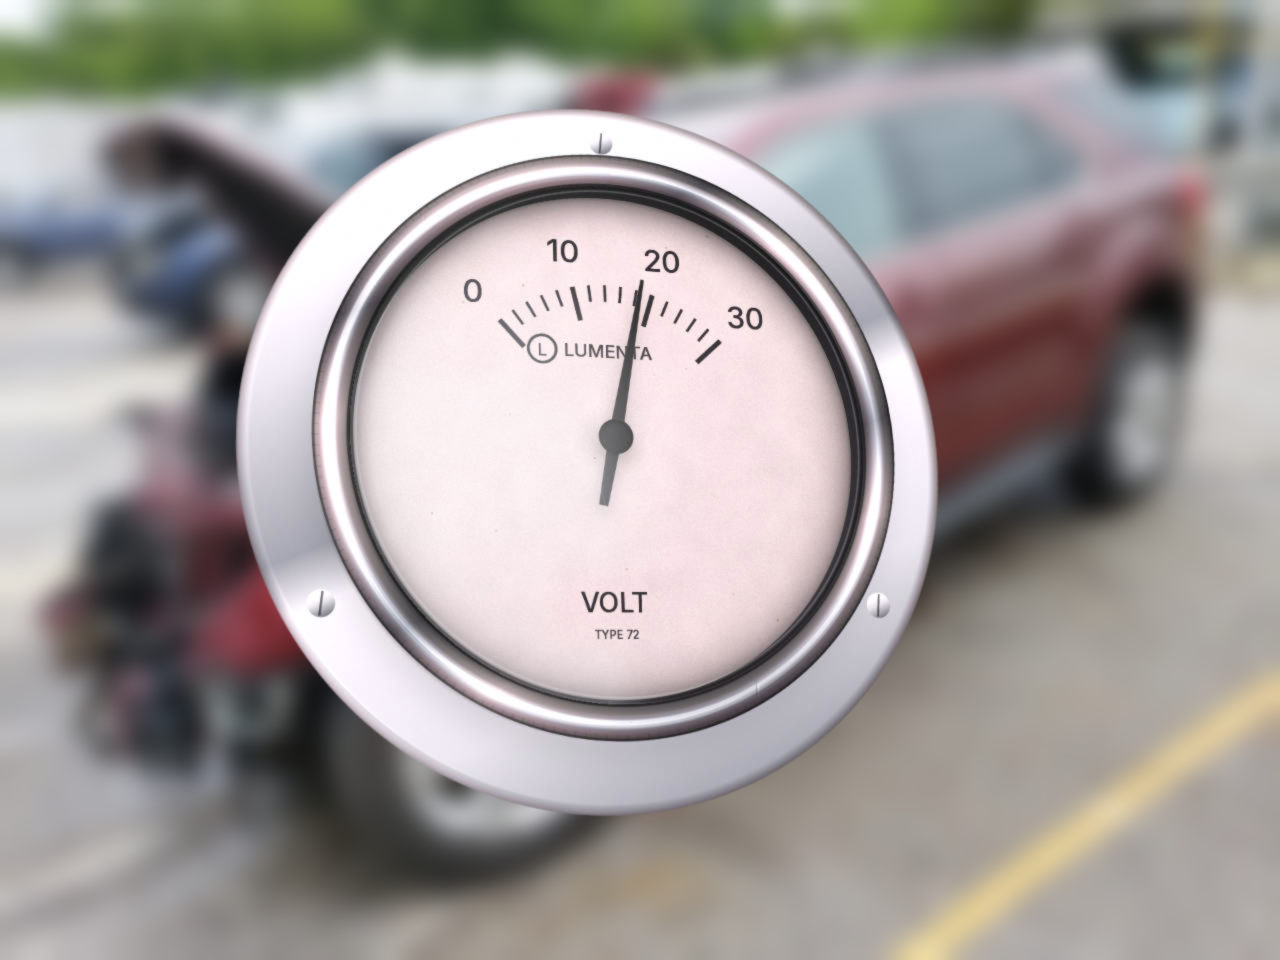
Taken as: 18 V
